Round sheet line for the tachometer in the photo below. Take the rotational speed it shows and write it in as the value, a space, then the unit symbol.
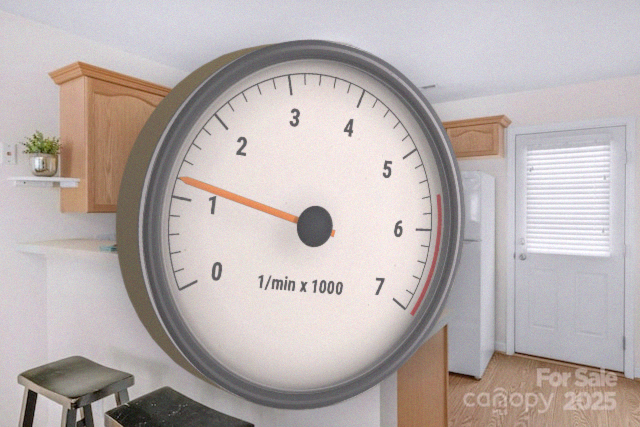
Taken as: 1200 rpm
